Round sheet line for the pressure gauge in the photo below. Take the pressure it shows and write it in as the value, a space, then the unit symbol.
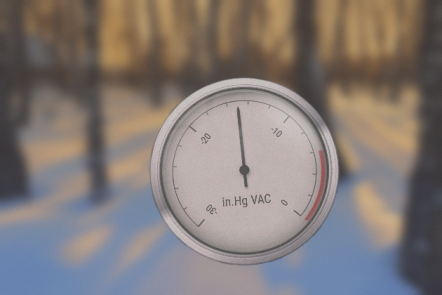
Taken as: -15 inHg
